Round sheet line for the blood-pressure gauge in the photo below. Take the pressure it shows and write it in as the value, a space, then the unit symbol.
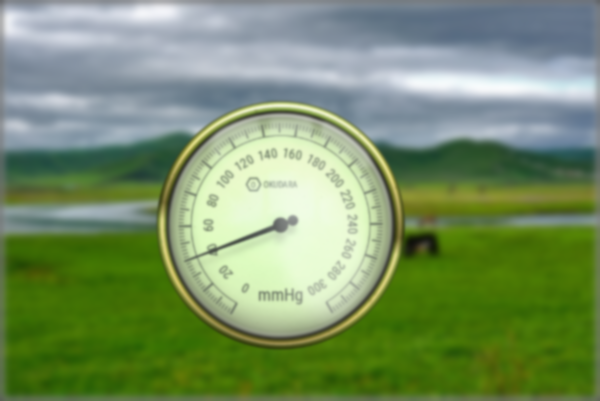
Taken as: 40 mmHg
